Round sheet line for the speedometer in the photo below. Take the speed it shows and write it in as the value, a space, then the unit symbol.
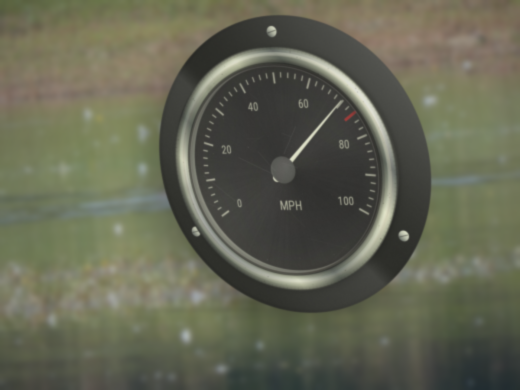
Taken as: 70 mph
